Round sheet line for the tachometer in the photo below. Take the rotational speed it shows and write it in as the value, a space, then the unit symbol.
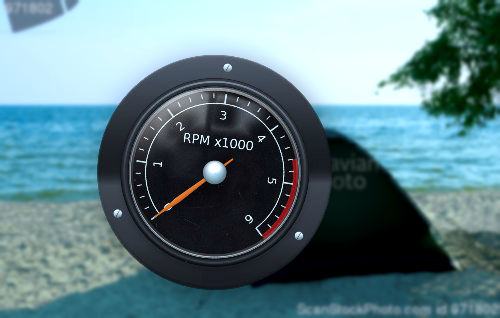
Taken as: 0 rpm
